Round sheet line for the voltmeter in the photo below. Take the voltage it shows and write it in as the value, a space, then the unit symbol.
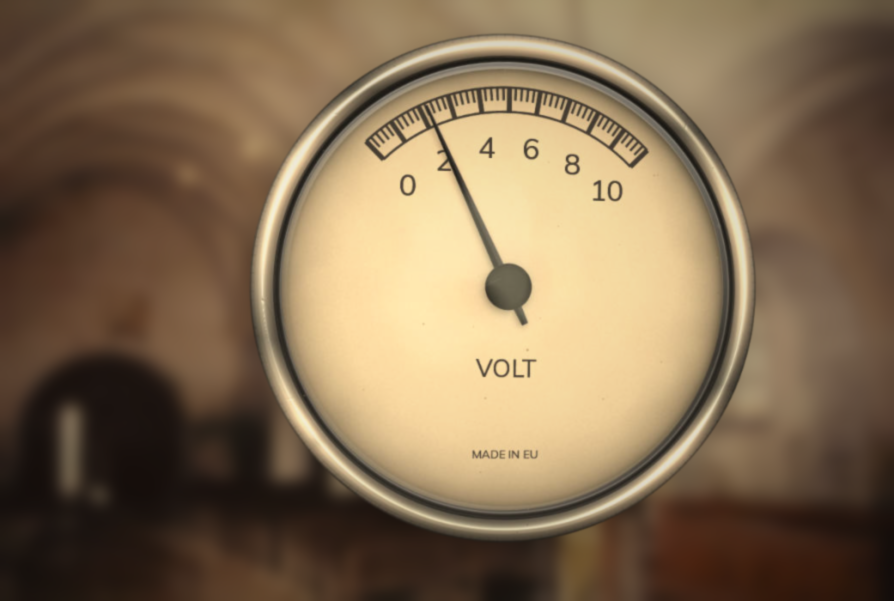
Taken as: 2.2 V
